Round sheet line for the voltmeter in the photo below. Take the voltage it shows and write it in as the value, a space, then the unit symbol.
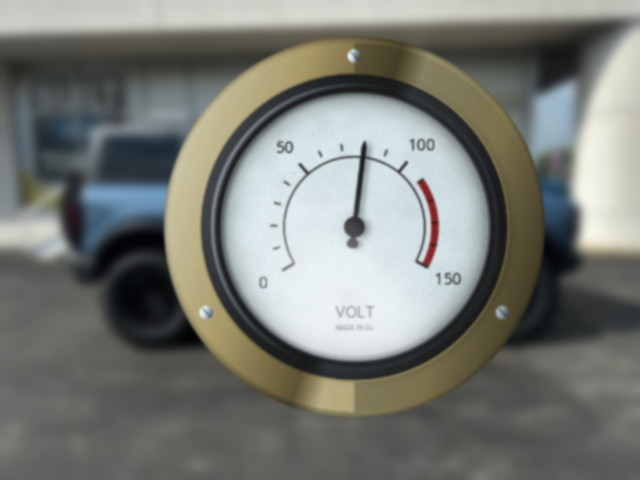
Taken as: 80 V
